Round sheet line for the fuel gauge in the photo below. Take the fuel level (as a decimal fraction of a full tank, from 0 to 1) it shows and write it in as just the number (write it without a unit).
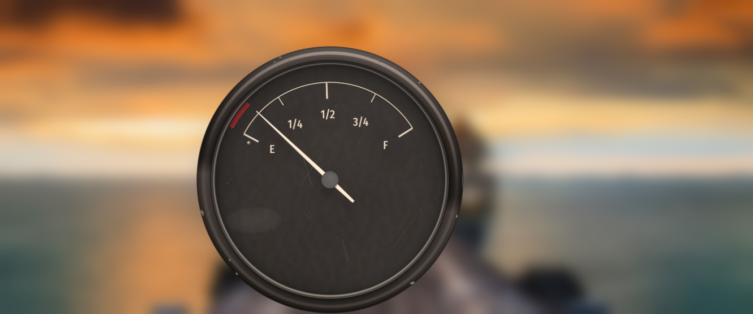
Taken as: 0.125
